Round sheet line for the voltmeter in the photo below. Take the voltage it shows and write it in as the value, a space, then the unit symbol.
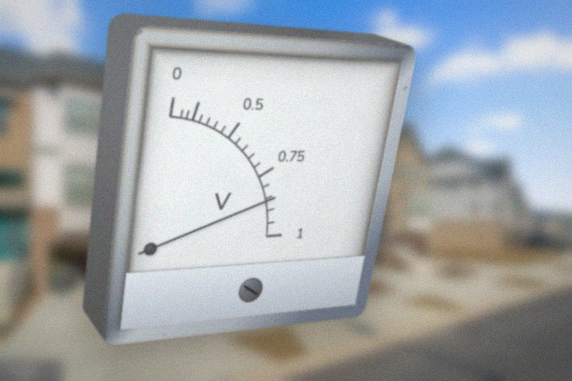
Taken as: 0.85 V
